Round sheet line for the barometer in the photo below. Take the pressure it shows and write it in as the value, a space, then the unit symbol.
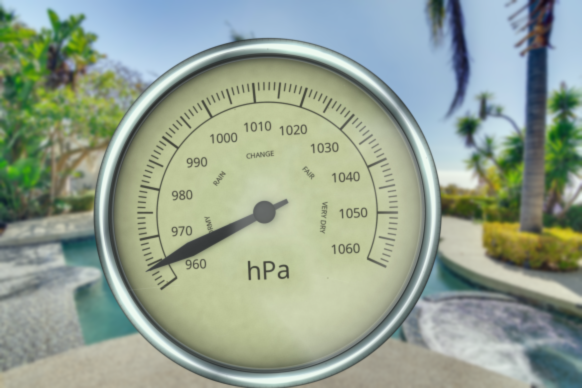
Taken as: 964 hPa
